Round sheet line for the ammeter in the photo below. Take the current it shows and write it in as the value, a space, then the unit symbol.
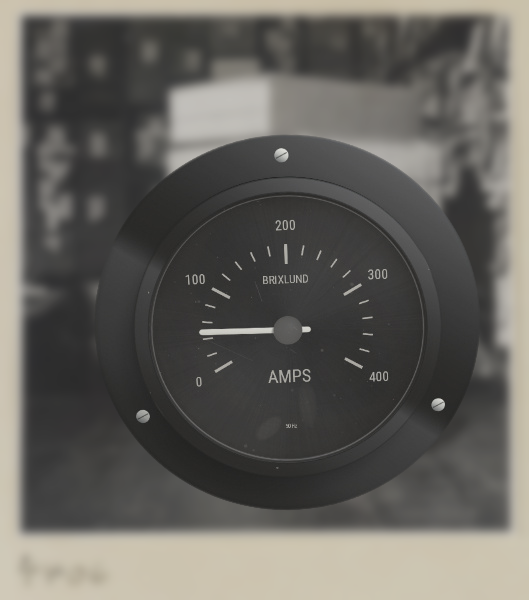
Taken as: 50 A
